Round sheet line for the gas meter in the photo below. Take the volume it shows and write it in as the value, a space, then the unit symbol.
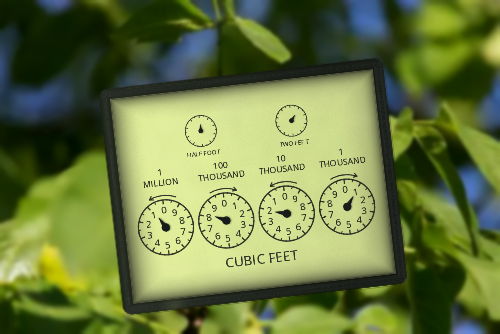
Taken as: 82100 ft³
